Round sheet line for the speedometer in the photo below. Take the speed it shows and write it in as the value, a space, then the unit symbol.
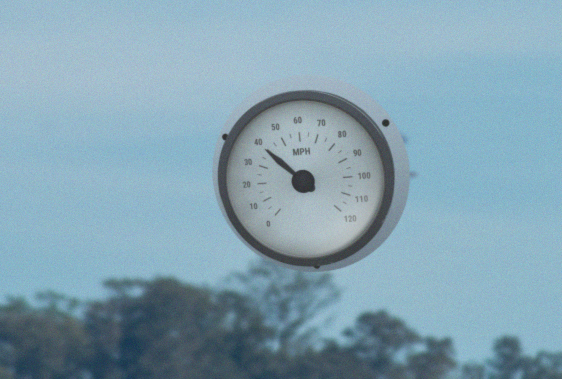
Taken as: 40 mph
